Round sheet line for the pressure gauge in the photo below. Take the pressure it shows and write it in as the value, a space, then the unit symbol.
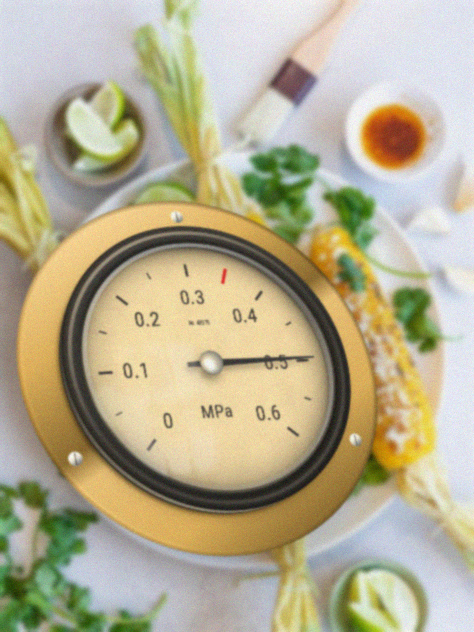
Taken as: 0.5 MPa
